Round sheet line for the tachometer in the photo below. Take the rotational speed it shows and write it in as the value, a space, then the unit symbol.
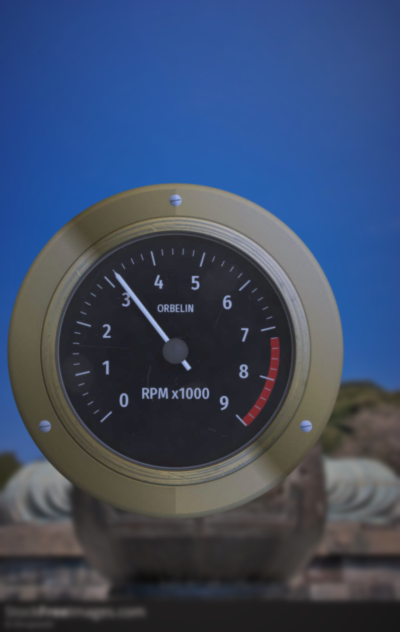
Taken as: 3200 rpm
